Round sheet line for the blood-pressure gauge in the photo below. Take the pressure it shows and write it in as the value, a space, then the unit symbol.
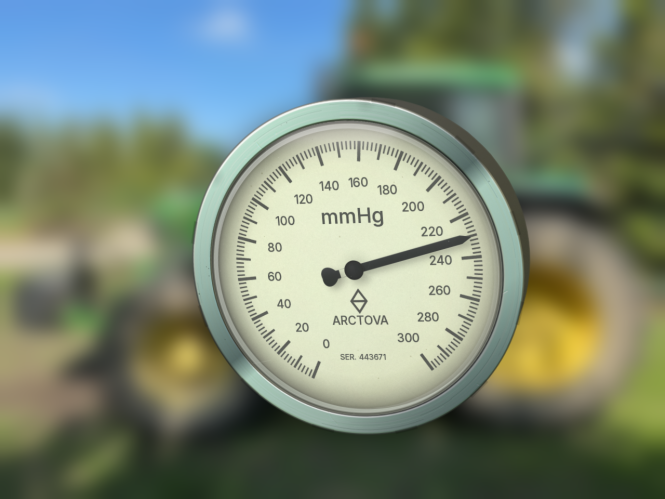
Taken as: 230 mmHg
